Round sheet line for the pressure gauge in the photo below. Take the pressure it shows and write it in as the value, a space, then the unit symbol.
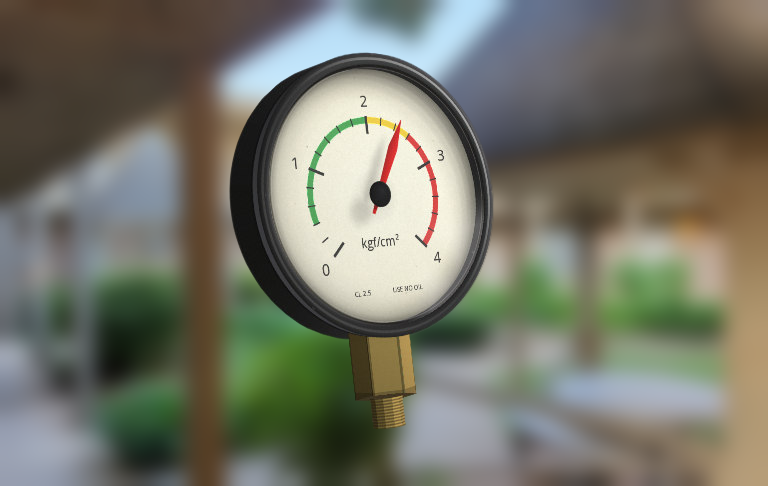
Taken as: 2.4 kg/cm²
